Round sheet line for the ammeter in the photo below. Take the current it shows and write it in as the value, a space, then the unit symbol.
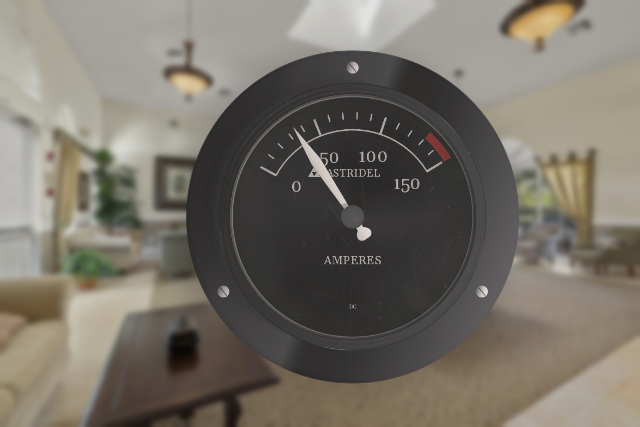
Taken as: 35 A
